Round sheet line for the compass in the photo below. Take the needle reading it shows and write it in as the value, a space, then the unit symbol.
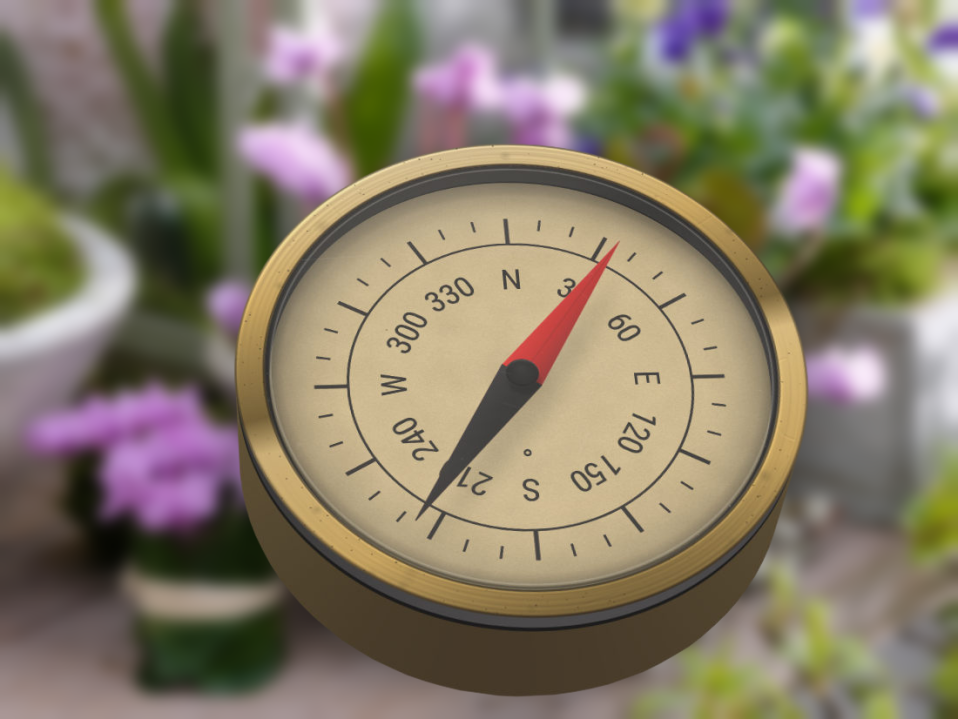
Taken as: 35 °
